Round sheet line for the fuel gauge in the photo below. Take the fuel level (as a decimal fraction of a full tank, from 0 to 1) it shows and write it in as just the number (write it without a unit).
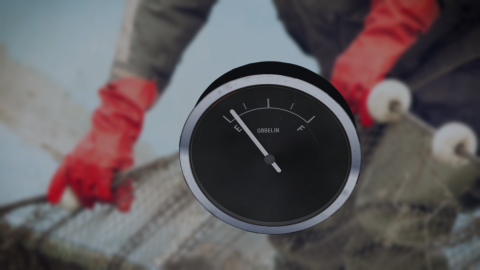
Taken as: 0.125
